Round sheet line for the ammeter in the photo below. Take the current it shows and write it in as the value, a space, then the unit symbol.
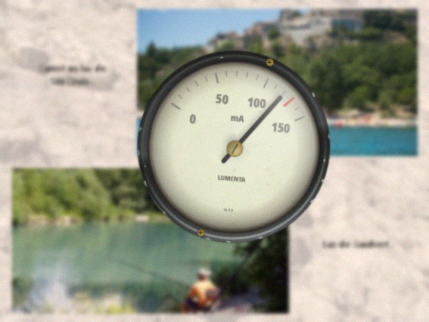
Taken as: 120 mA
